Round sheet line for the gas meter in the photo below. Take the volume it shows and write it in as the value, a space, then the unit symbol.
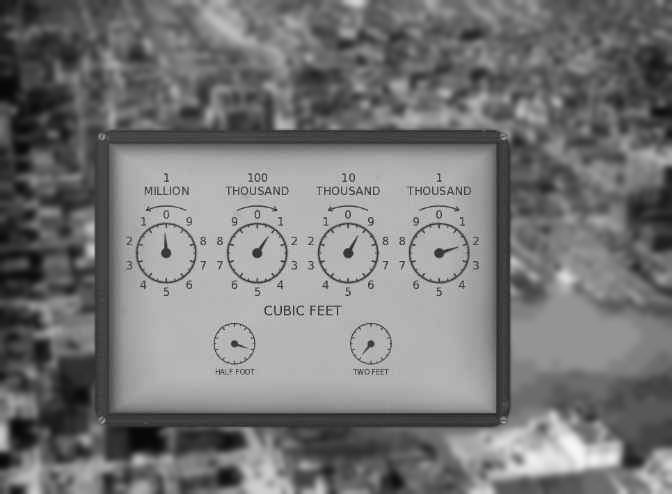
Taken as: 9200 ft³
